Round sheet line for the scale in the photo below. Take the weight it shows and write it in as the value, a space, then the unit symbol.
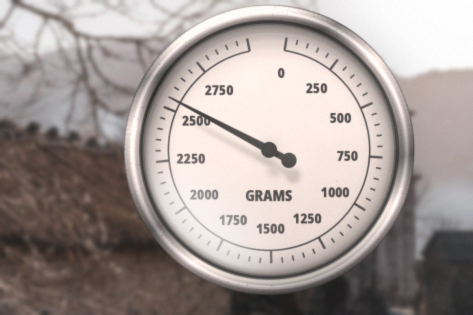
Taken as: 2550 g
